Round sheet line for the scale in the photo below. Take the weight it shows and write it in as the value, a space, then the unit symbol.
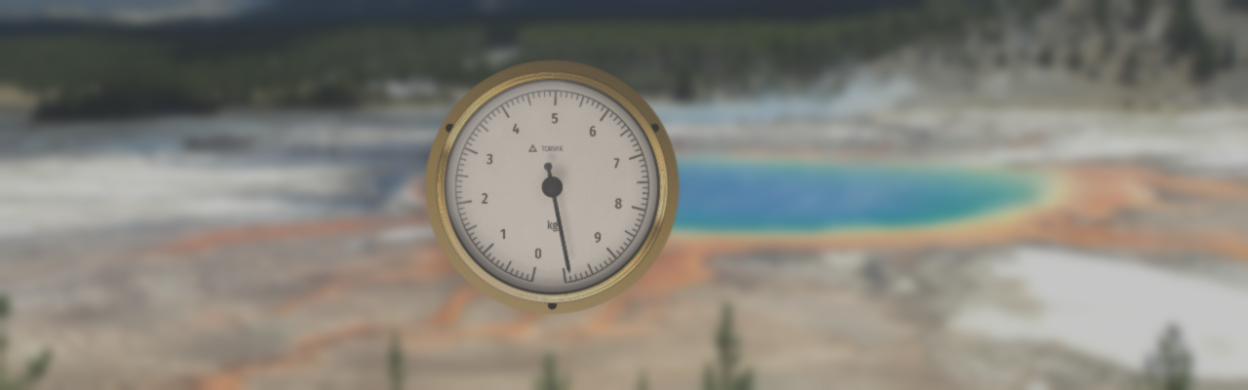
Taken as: 9.9 kg
